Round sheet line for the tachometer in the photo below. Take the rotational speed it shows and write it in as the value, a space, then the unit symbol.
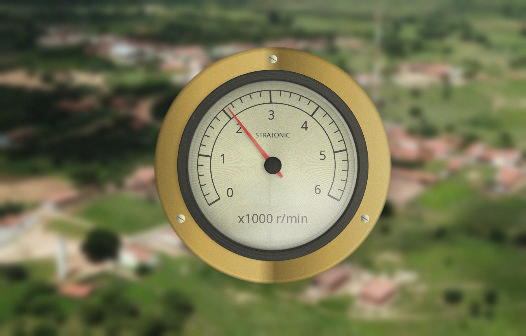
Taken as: 2100 rpm
